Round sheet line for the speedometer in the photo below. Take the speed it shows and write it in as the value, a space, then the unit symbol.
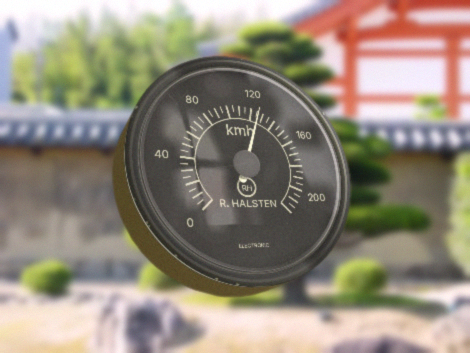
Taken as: 125 km/h
